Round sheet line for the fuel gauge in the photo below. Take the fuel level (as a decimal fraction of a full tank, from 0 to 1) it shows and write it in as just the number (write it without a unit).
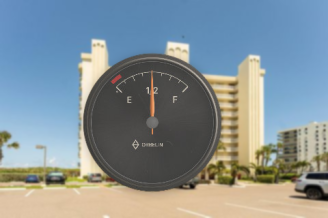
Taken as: 0.5
